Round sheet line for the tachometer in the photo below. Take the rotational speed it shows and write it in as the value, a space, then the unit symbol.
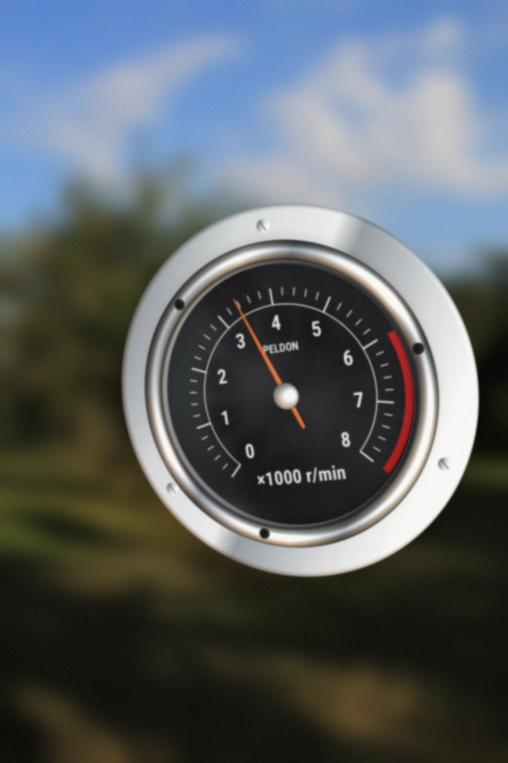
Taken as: 3400 rpm
